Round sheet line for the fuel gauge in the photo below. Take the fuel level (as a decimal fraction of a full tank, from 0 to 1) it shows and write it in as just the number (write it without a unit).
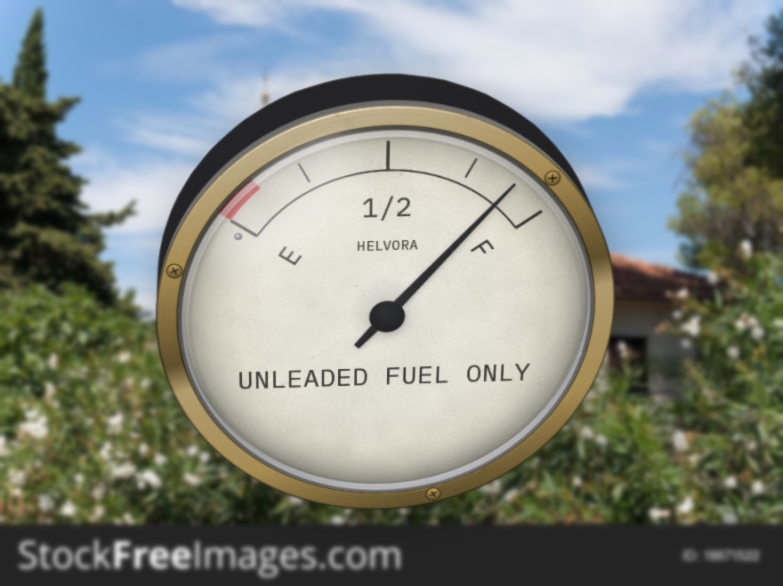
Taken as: 0.875
